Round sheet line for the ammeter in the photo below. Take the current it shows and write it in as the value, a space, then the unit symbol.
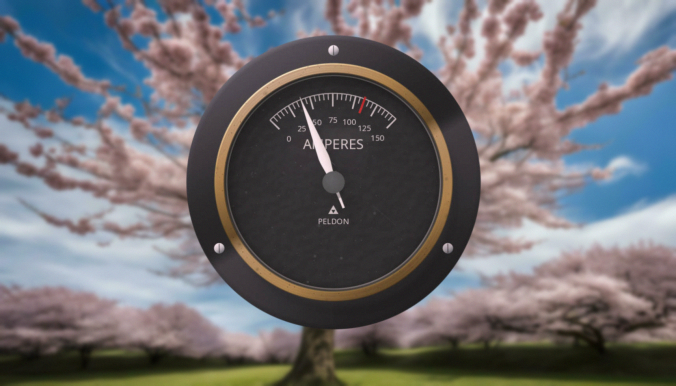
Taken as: 40 A
